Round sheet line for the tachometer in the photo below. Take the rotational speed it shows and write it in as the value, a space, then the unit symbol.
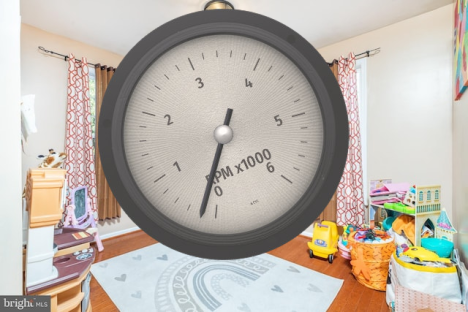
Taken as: 200 rpm
